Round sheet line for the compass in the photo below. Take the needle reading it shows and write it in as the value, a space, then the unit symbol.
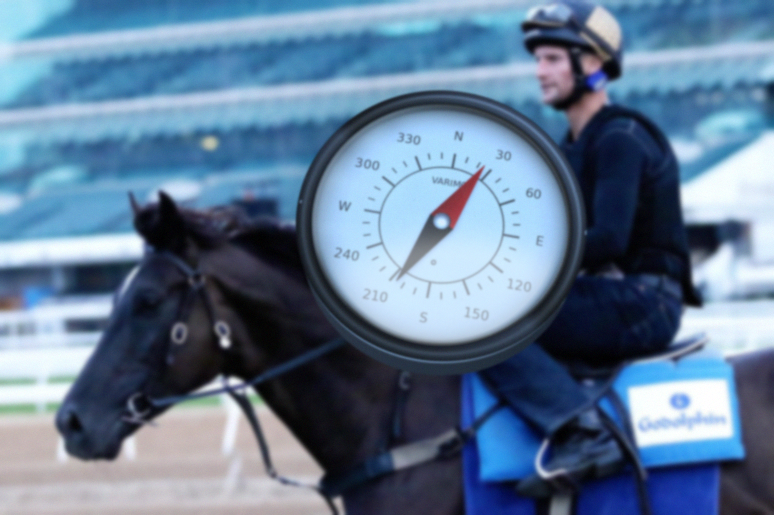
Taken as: 25 °
